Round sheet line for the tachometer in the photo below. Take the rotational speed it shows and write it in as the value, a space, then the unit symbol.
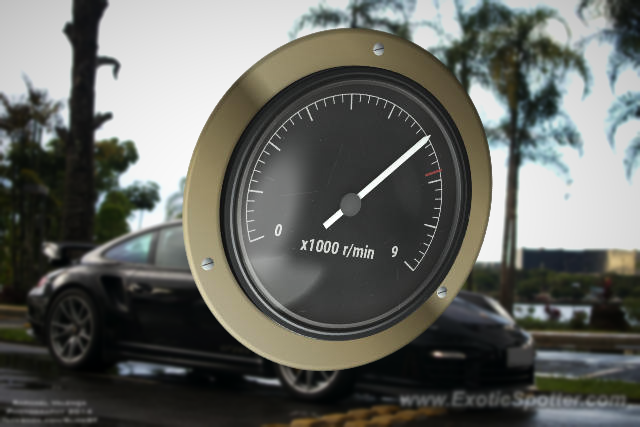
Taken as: 6000 rpm
